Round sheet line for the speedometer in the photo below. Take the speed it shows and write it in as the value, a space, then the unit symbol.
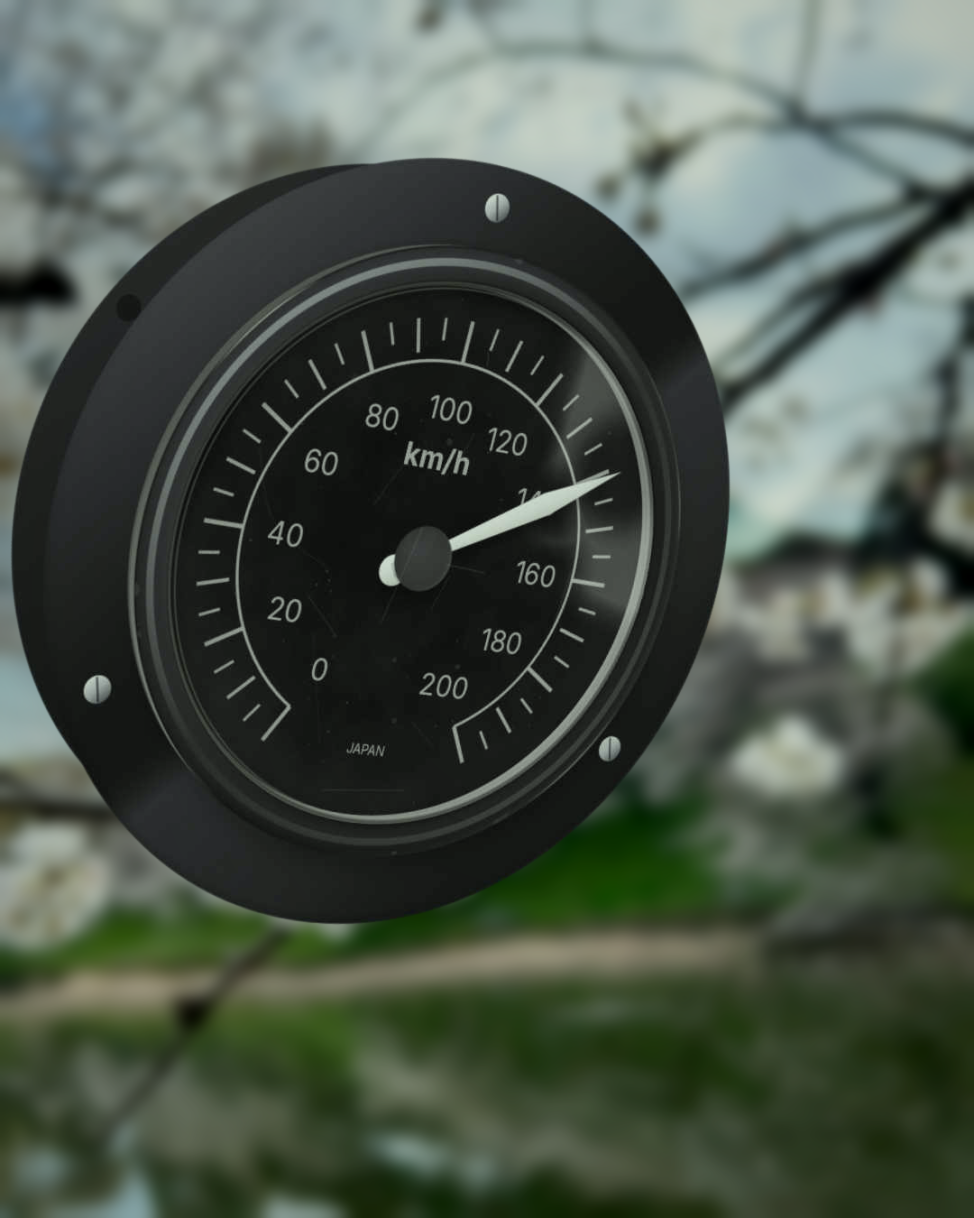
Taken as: 140 km/h
